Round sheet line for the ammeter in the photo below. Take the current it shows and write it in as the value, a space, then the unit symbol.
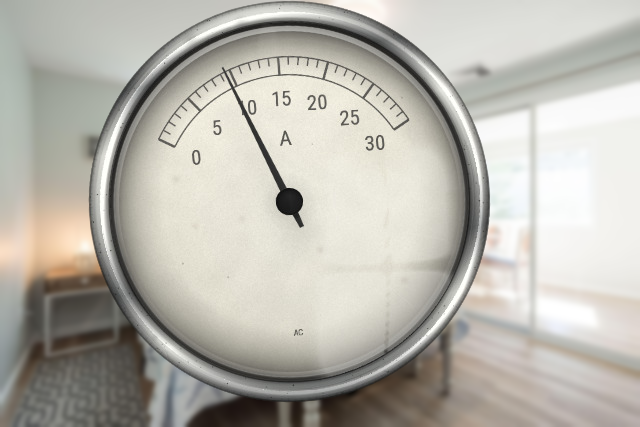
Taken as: 9.5 A
